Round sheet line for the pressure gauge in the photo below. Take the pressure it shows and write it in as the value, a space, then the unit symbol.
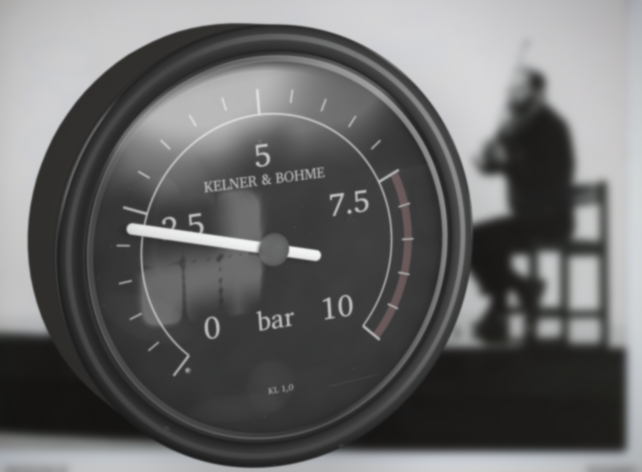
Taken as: 2.25 bar
